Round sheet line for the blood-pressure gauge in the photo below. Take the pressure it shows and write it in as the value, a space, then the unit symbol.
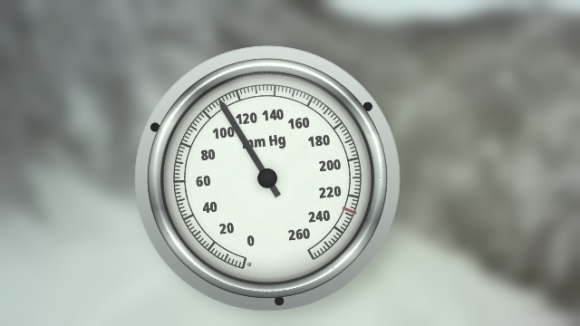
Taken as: 110 mmHg
